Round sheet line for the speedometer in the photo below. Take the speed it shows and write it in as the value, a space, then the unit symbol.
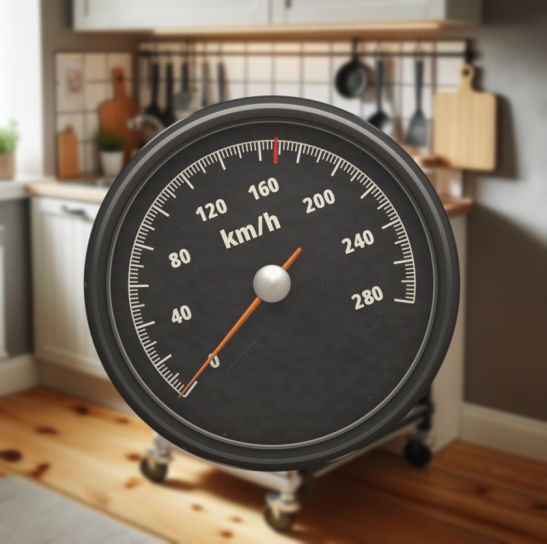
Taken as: 2 km/h
